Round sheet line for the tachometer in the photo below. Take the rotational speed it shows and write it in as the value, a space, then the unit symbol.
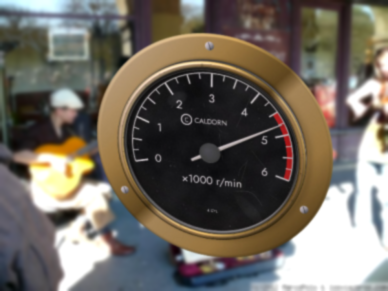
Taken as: 4750 rpm
